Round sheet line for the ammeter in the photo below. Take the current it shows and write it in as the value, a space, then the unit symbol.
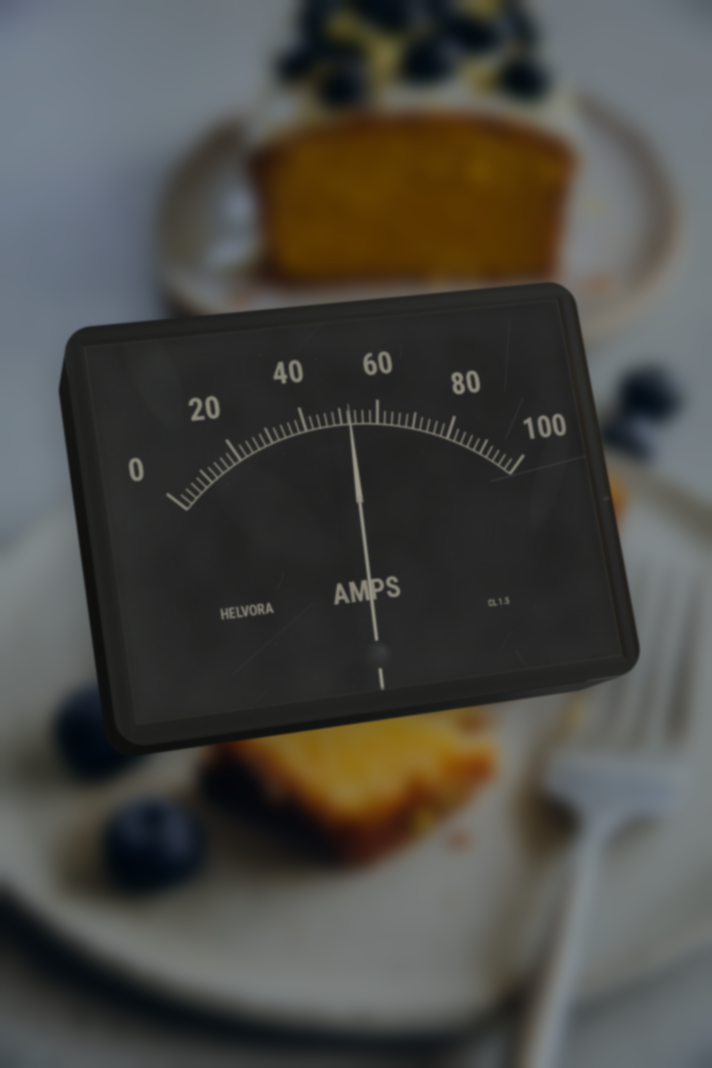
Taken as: 52 A
